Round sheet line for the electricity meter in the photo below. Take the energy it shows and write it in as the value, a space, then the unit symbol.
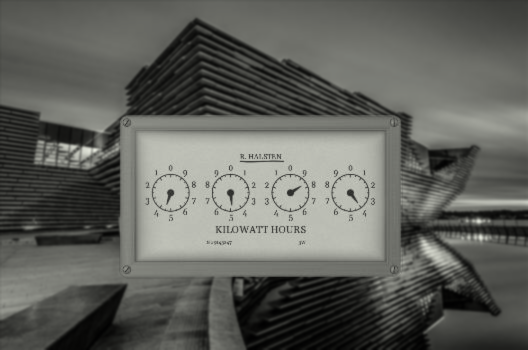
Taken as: 4484 kWh
